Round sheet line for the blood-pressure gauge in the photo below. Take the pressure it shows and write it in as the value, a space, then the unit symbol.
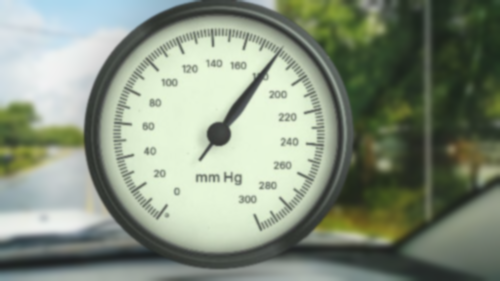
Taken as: 180 mmHg
